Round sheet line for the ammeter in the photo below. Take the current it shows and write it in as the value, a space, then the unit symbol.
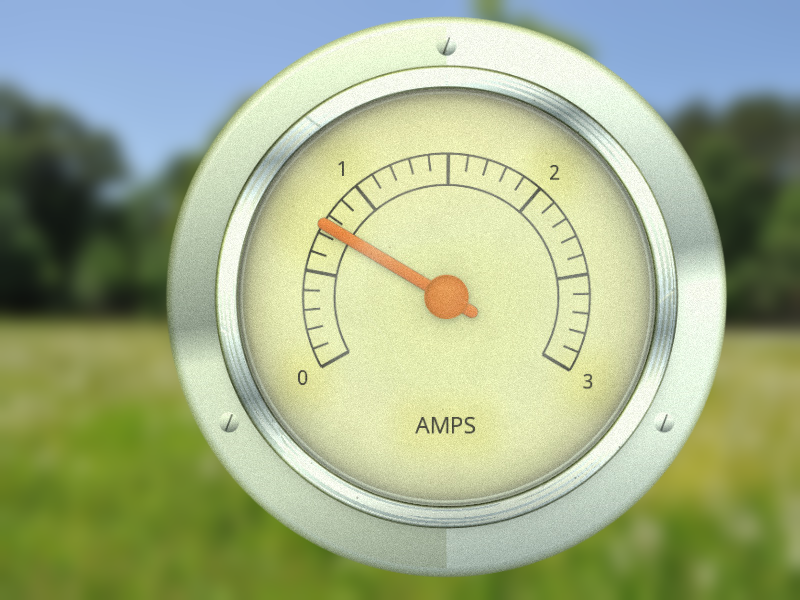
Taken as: 0.75 A
